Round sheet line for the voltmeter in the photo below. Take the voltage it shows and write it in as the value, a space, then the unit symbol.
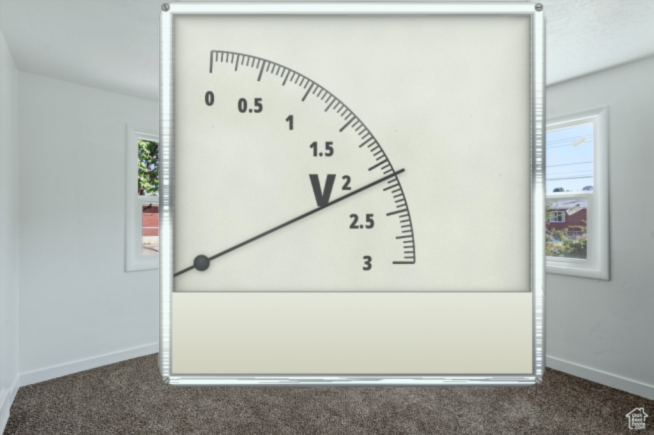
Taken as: 2.15 V
